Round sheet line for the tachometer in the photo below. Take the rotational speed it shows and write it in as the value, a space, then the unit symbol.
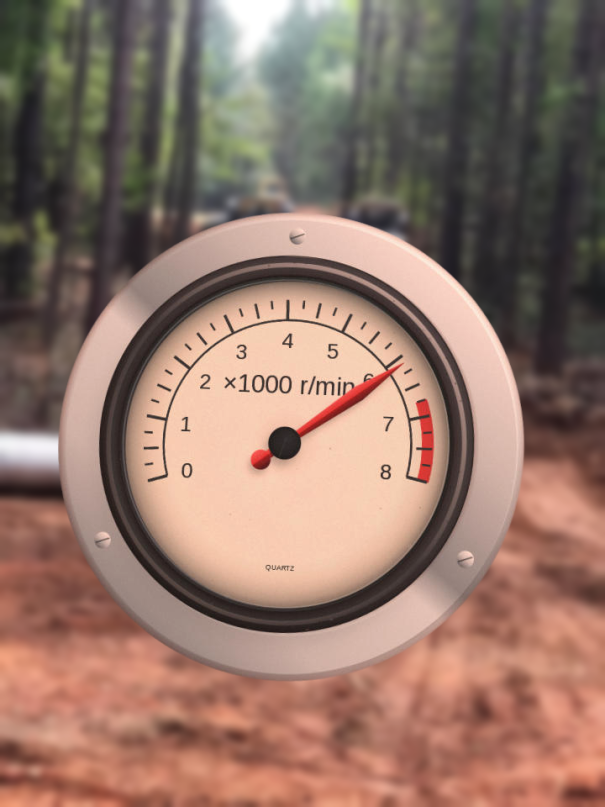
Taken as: 6125 rpm
